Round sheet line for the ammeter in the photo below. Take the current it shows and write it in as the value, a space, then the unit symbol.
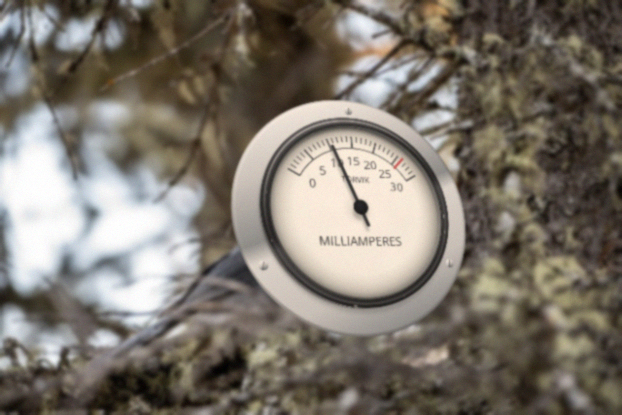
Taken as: 10 mA
